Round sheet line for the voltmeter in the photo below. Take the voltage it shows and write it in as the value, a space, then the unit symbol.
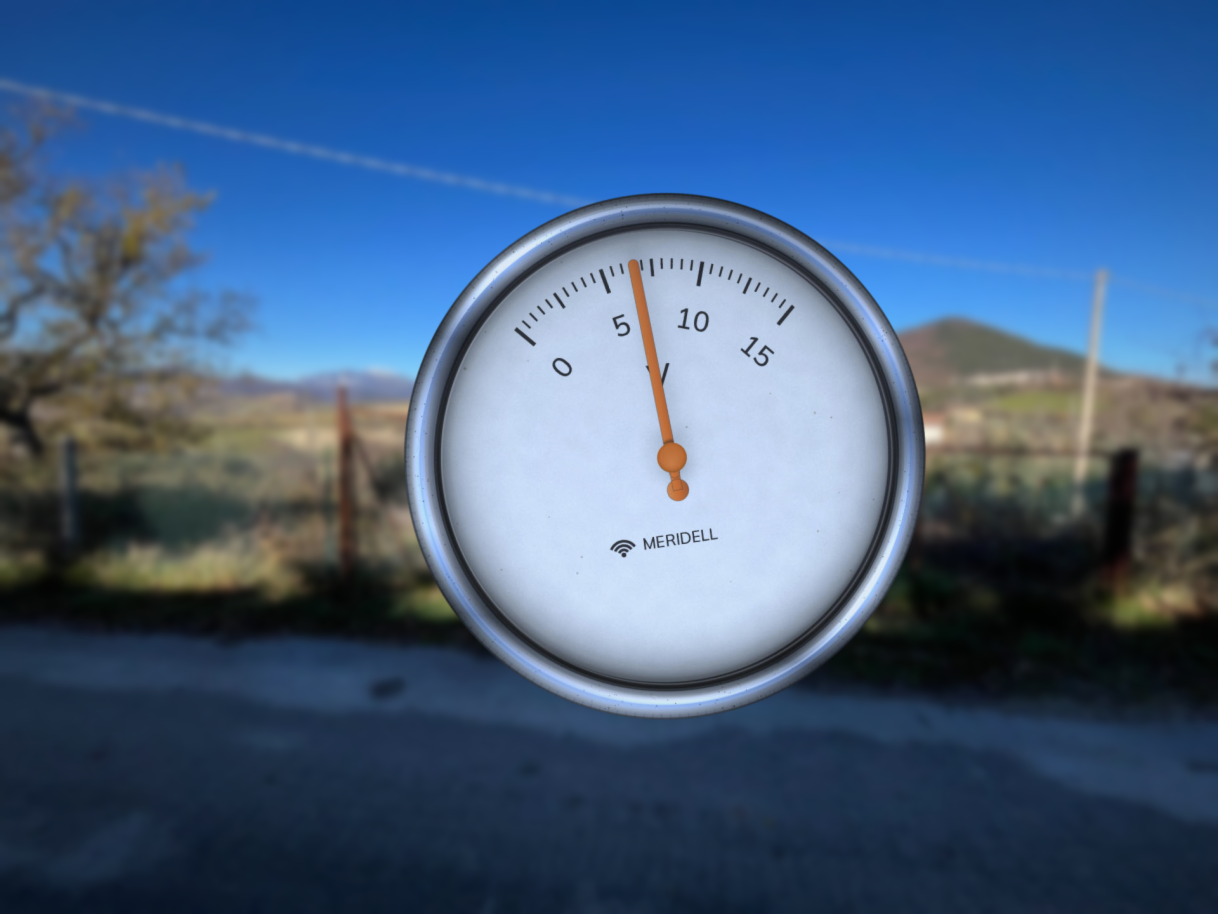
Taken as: 6.5 V
